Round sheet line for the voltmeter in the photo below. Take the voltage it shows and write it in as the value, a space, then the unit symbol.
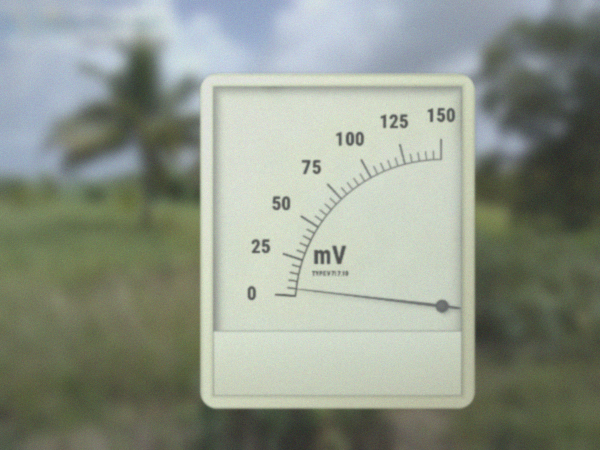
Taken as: 5 mV
